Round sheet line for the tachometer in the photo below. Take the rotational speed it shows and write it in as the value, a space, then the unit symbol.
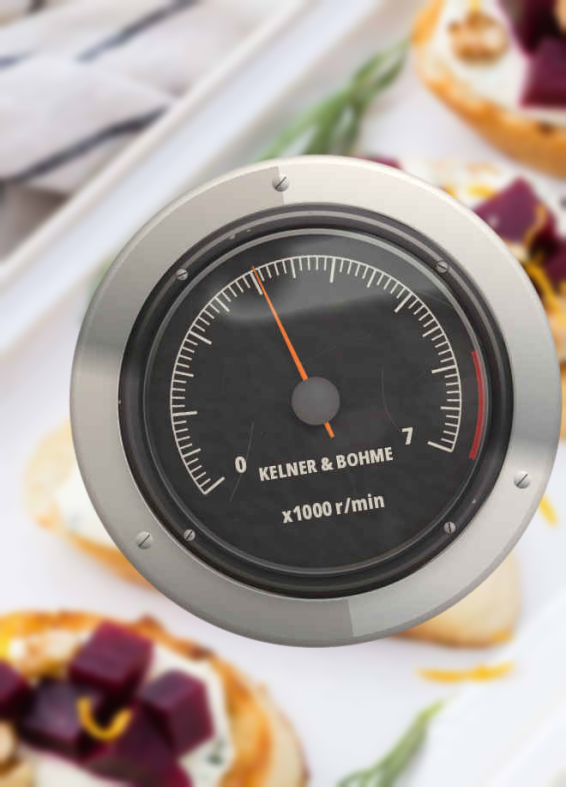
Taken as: 3050 rpm
